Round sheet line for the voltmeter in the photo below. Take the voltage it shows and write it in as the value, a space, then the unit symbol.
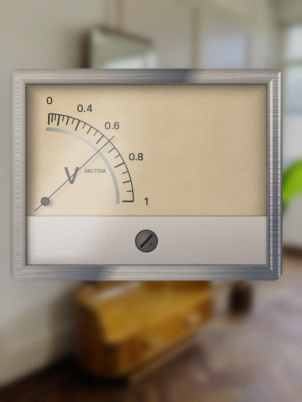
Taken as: 0.65 V
